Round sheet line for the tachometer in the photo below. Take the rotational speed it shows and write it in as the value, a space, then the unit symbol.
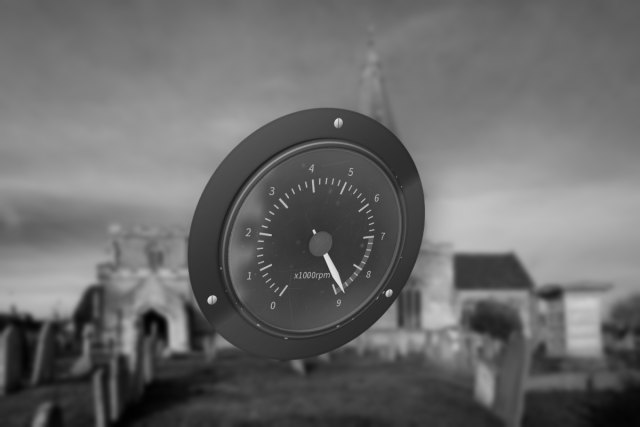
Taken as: 8800 rpm
